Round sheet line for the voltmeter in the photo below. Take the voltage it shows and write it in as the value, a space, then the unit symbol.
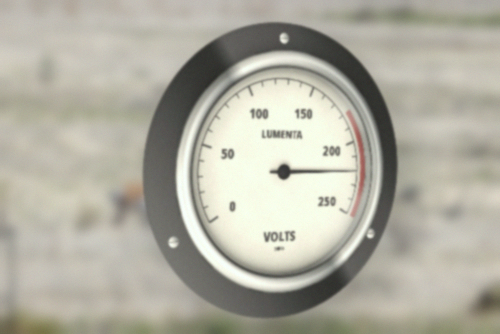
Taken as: 220 V
